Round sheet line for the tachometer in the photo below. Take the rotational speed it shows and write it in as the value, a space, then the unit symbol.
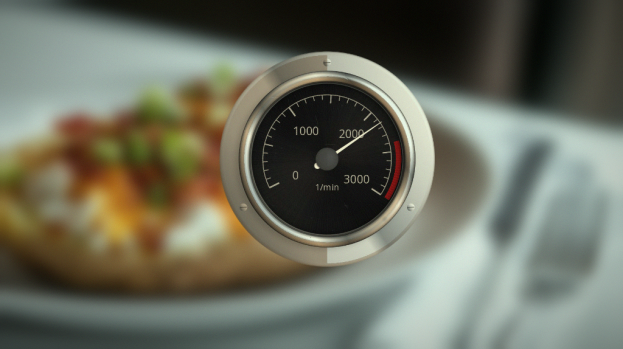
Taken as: 2150 rpm
